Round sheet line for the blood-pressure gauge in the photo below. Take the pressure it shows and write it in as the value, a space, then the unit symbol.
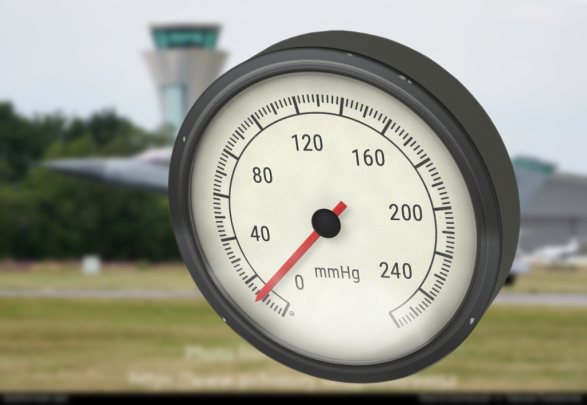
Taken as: 12 mmHg
